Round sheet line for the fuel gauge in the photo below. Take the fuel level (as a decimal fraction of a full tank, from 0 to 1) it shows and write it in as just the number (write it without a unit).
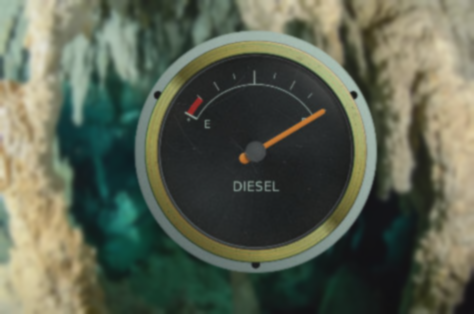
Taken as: 1
